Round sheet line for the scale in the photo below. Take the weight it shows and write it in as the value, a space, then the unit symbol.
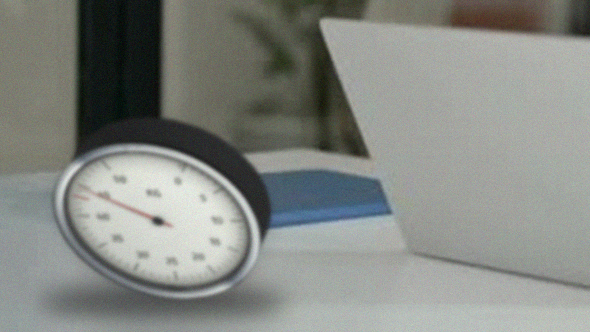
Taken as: 45 kg
